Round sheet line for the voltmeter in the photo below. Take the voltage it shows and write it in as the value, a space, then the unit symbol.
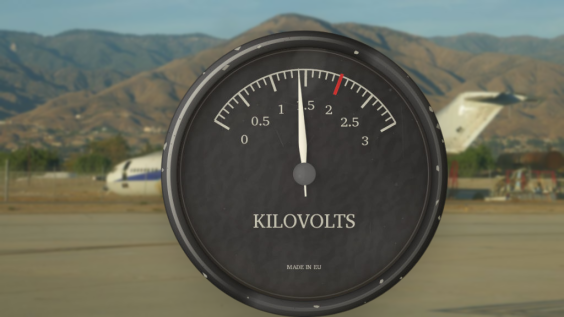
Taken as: 1.4 kV
